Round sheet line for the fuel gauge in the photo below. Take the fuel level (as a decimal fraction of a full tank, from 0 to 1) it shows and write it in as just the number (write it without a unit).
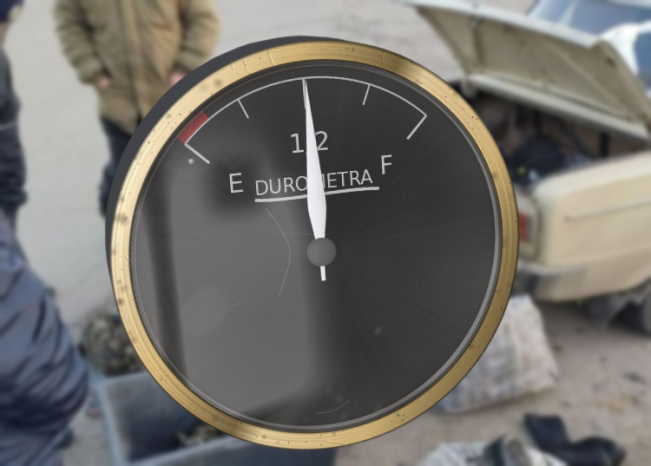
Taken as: 0.5
